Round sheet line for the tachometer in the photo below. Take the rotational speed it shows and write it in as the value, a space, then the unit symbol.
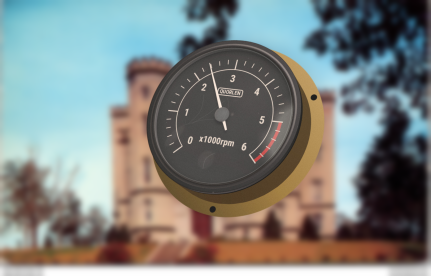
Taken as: 2400 rpm
